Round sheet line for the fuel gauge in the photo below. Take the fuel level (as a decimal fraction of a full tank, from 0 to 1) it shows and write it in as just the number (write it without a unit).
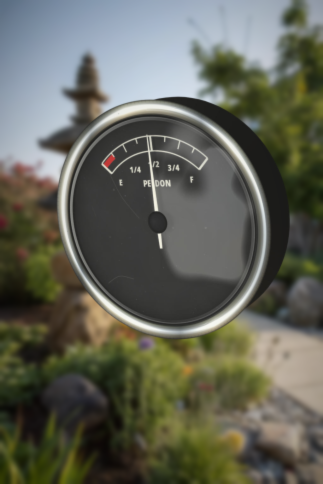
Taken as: 0.5
